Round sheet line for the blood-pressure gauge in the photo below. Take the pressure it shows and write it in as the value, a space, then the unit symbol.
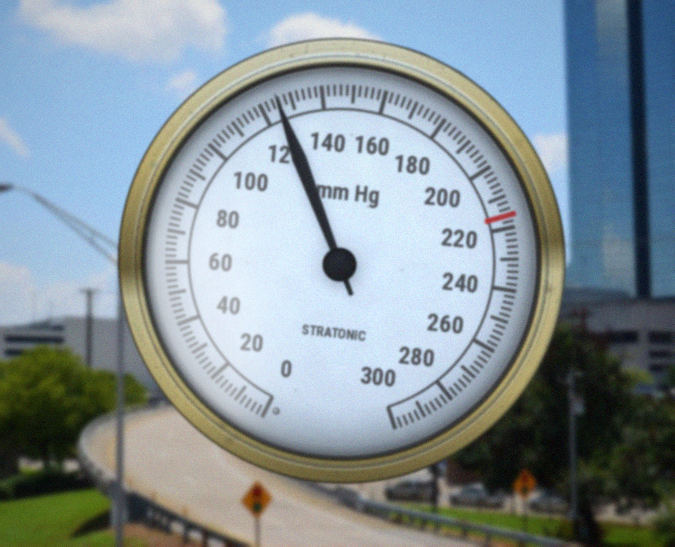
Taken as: 126 mmHg
